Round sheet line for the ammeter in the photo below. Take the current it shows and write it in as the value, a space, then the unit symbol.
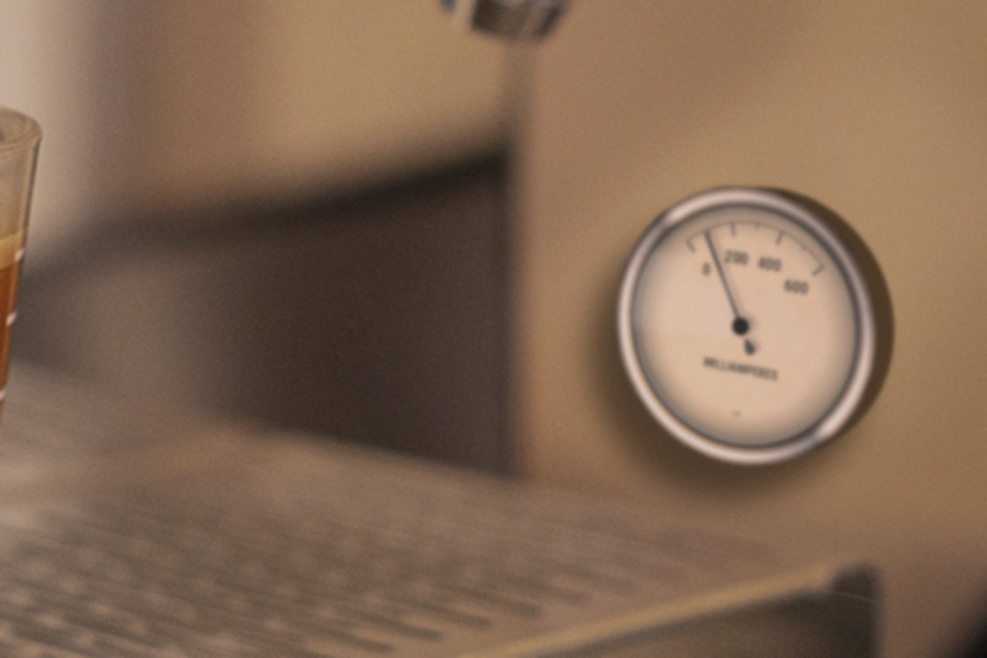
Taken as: 100 mA
